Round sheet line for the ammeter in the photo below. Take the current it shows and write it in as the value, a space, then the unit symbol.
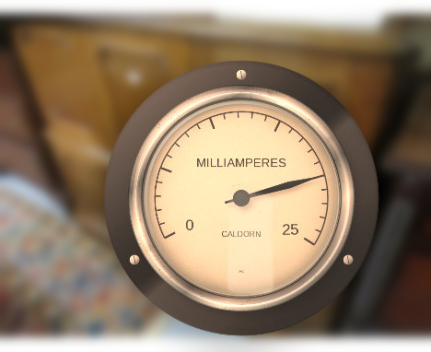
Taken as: 20 mA
